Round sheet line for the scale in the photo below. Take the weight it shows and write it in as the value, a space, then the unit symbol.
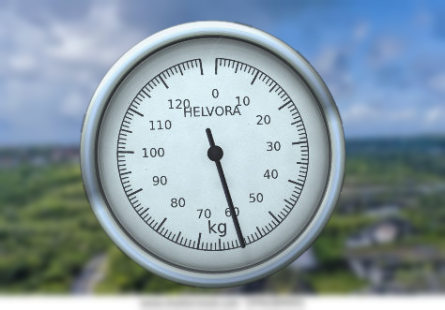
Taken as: 60 kg
